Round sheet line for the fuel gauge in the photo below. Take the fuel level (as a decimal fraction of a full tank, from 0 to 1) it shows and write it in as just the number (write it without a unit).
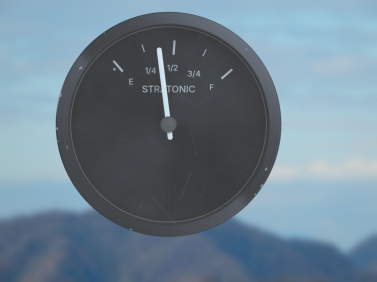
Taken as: 0.375
